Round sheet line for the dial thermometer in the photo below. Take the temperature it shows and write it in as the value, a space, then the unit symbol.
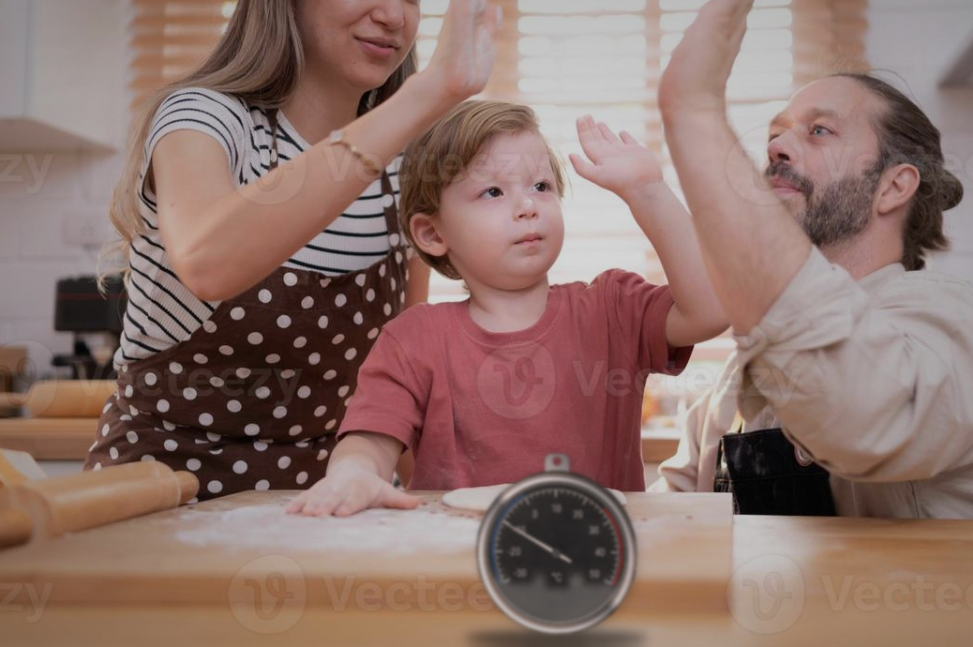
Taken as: -10 °C
